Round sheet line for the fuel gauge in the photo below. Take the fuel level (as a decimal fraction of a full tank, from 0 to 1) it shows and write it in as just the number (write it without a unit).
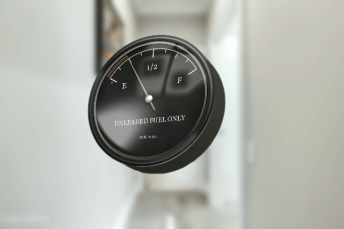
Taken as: 0.25
